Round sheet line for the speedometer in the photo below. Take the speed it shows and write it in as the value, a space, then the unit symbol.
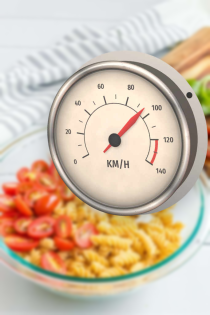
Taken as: 95 km/h
